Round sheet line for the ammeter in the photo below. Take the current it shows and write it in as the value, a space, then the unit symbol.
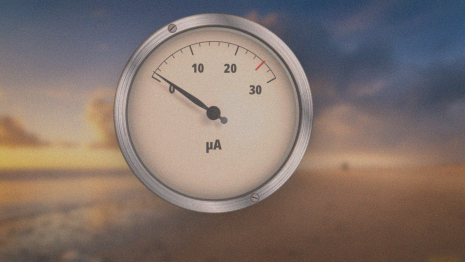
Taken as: 1 µA
